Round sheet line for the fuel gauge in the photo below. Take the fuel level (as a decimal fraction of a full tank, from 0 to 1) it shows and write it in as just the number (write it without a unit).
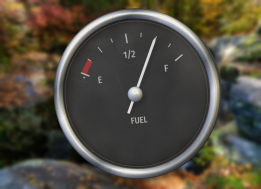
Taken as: 0.75
